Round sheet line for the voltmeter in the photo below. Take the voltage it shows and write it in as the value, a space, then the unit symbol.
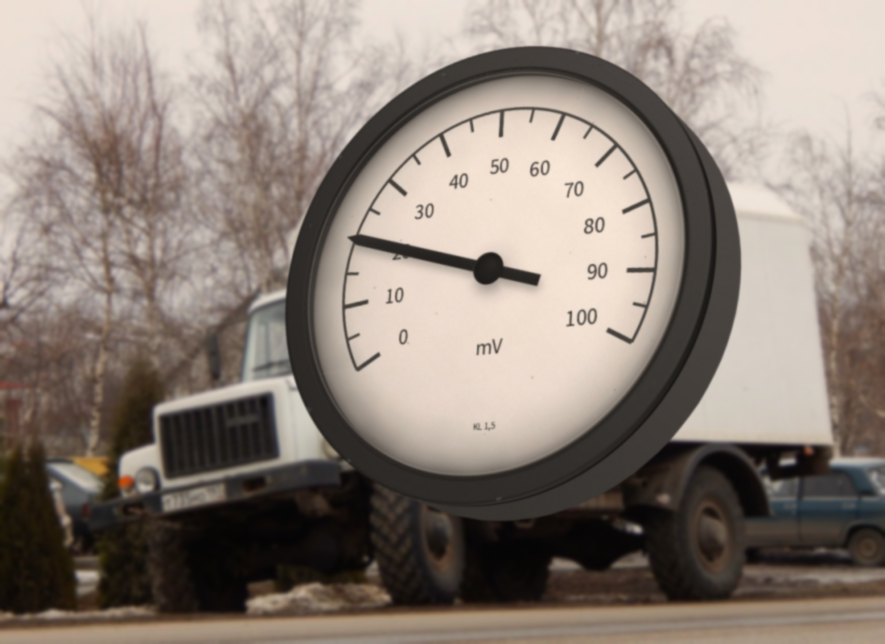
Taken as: 20 mV
